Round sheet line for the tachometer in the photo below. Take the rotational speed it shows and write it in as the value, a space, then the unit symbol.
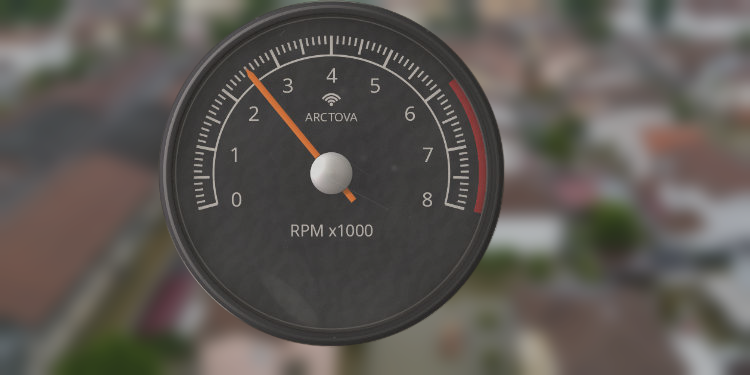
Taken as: 2500 rpm
